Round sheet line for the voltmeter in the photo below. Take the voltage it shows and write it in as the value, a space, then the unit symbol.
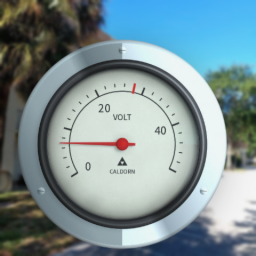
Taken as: 7 V
